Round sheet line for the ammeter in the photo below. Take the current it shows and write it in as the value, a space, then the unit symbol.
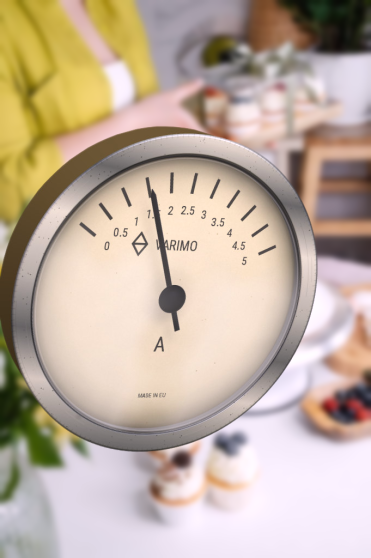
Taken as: 1.5 A
